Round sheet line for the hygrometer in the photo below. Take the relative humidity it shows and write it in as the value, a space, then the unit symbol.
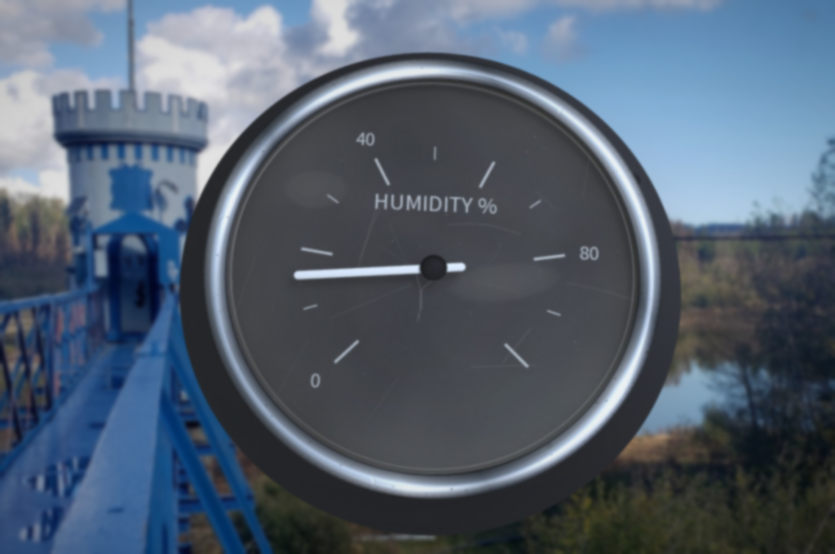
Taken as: 15 %
